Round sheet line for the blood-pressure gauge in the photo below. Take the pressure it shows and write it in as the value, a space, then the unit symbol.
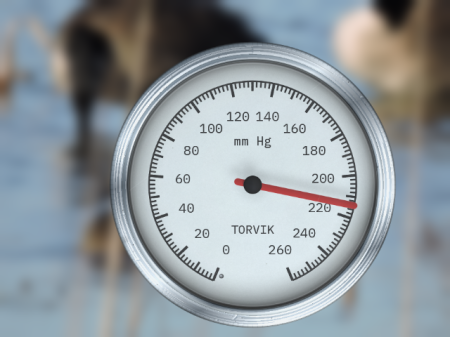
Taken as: 214 mmHg
